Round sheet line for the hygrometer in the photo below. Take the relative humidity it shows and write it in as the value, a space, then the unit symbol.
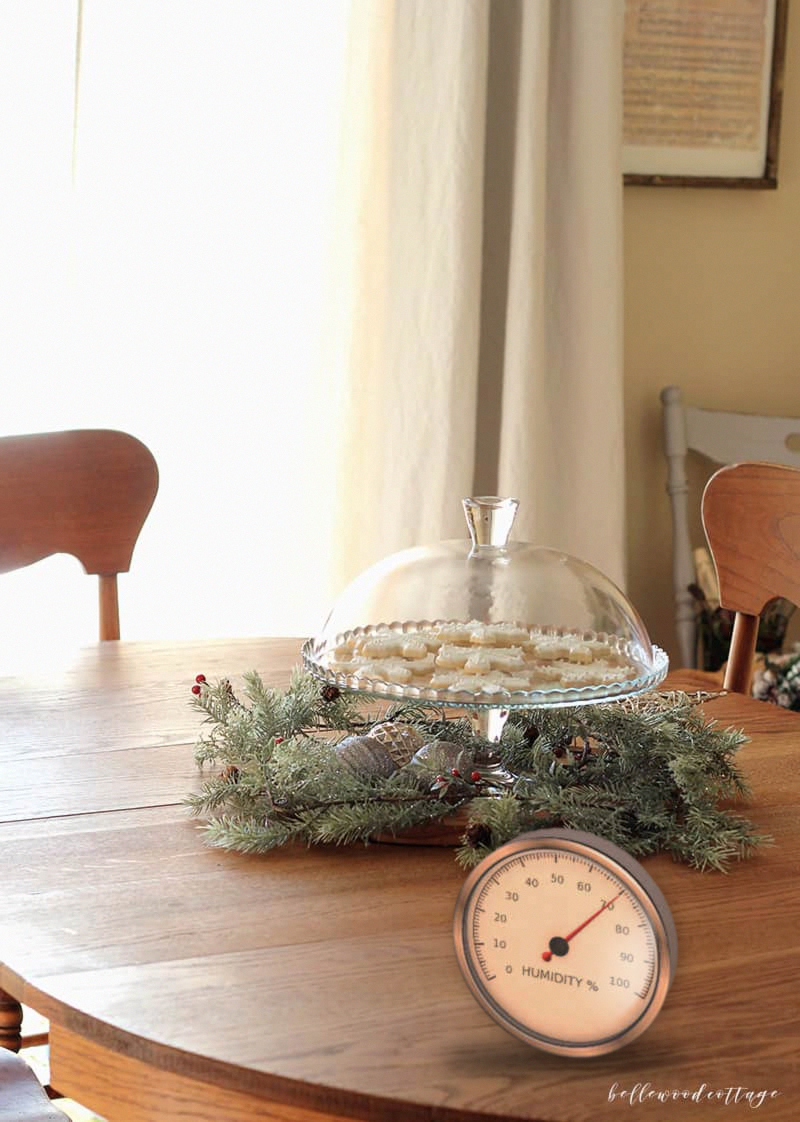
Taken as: 70 %
